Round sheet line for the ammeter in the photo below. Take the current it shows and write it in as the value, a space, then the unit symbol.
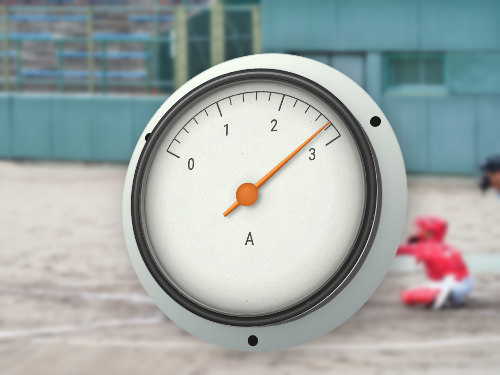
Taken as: 2.8 A
